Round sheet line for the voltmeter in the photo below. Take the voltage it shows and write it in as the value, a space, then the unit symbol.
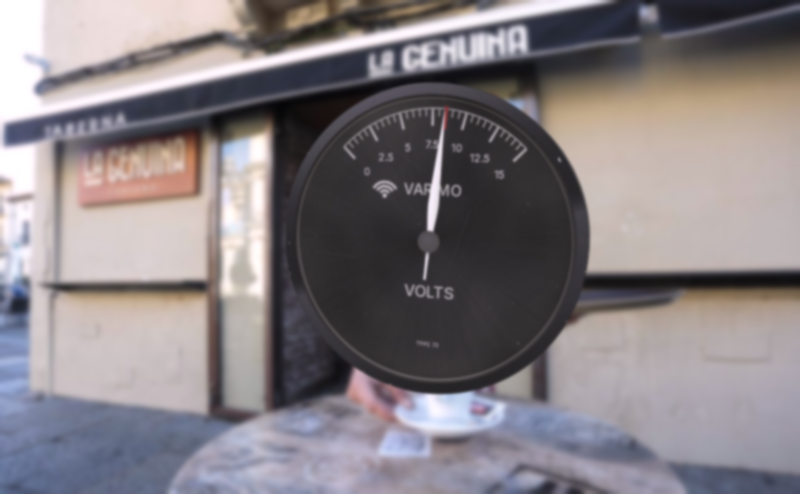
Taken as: 8.5 V
